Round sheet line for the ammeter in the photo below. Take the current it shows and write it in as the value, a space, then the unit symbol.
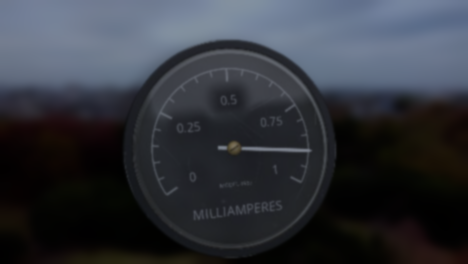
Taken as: 0.9 mA
